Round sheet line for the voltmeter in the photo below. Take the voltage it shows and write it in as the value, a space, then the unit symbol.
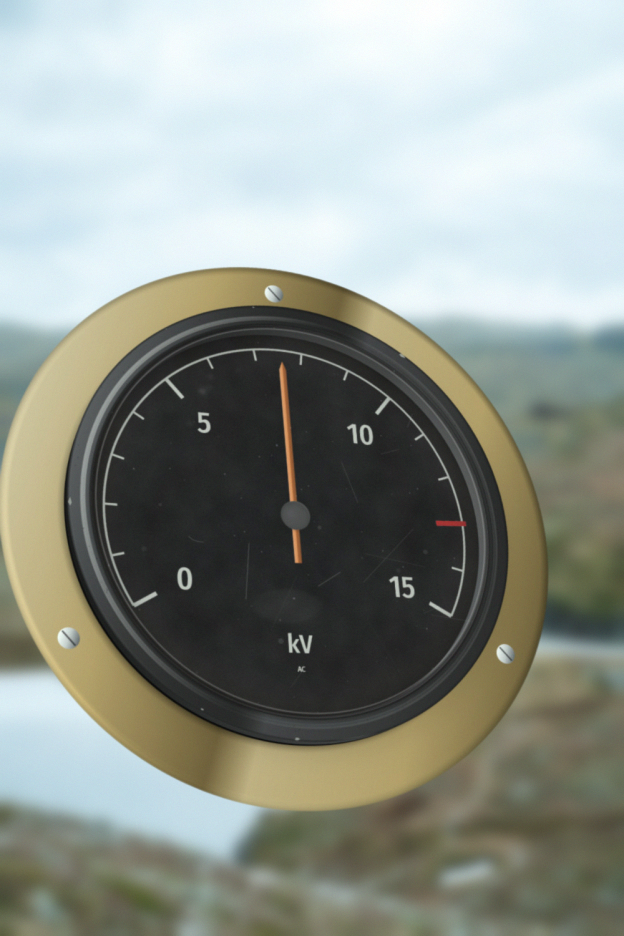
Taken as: 7.5 kV
